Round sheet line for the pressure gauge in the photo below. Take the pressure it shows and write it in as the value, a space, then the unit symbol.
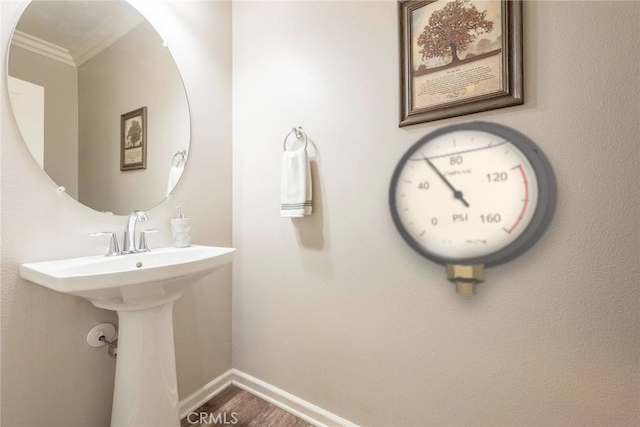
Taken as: 60 psi
